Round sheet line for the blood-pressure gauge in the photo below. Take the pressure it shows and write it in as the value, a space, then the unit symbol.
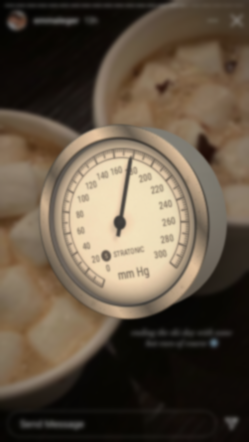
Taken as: 180 mmHg
